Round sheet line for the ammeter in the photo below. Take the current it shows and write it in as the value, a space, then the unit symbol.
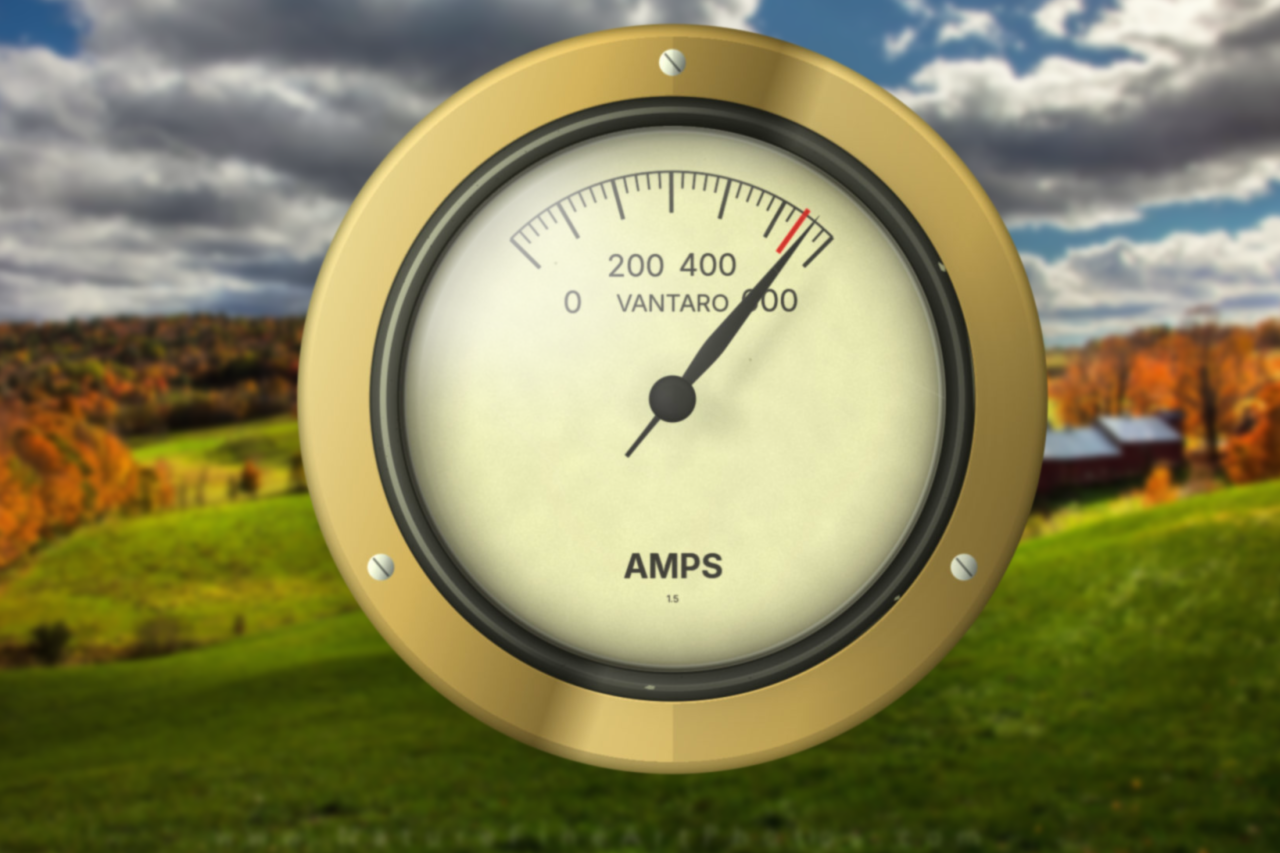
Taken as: 560 A
